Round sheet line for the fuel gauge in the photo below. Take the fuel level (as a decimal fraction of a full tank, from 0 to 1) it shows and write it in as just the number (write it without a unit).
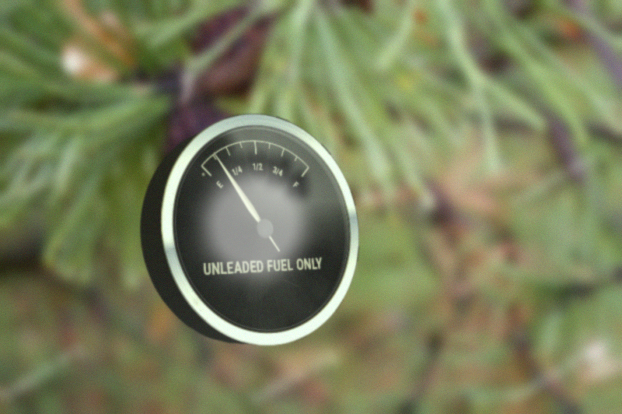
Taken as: 0.125
